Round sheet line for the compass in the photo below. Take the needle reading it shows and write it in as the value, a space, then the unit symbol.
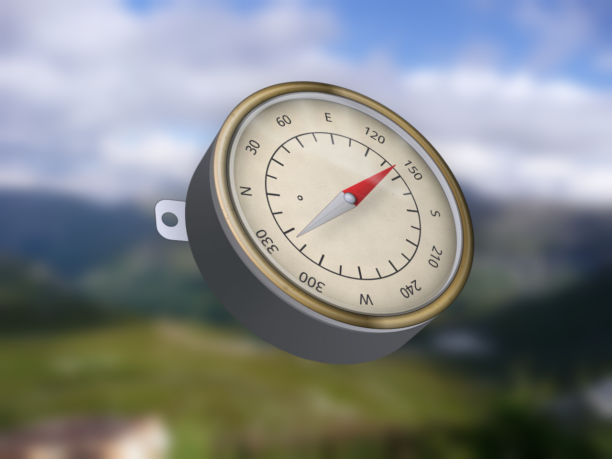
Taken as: 142.5 °
